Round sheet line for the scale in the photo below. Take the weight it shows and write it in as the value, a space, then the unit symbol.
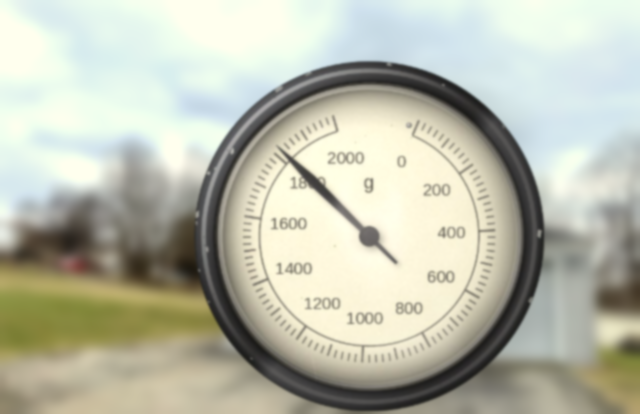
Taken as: 1820 g
